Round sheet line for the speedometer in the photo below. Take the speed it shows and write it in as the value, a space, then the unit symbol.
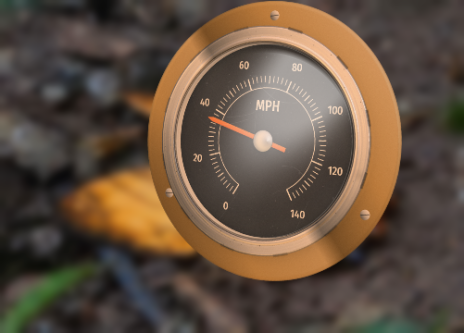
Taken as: 36 mph
